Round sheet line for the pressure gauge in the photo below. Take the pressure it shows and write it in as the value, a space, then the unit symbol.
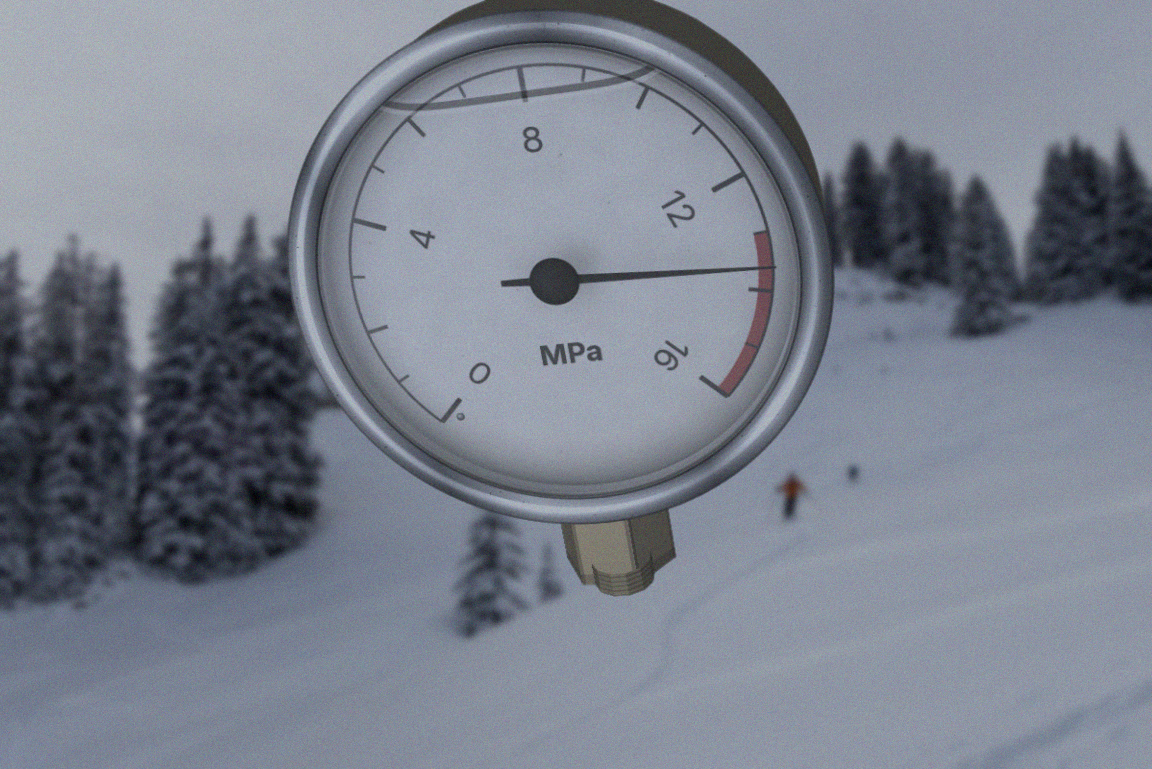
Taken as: 13.5 MPa
